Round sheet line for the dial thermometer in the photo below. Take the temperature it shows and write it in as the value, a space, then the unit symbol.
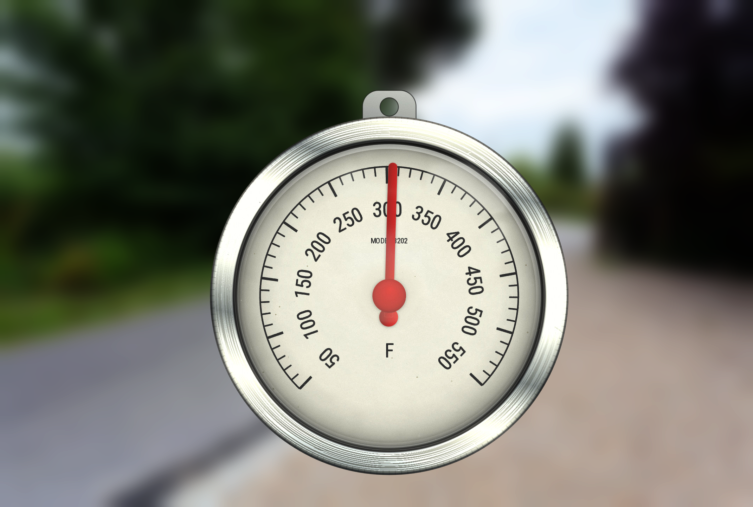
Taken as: 305 °F
